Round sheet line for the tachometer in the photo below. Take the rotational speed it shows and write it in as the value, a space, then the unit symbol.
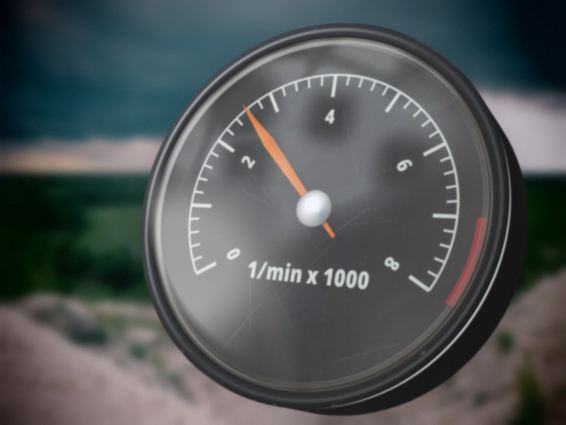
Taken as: 2600 rpm
